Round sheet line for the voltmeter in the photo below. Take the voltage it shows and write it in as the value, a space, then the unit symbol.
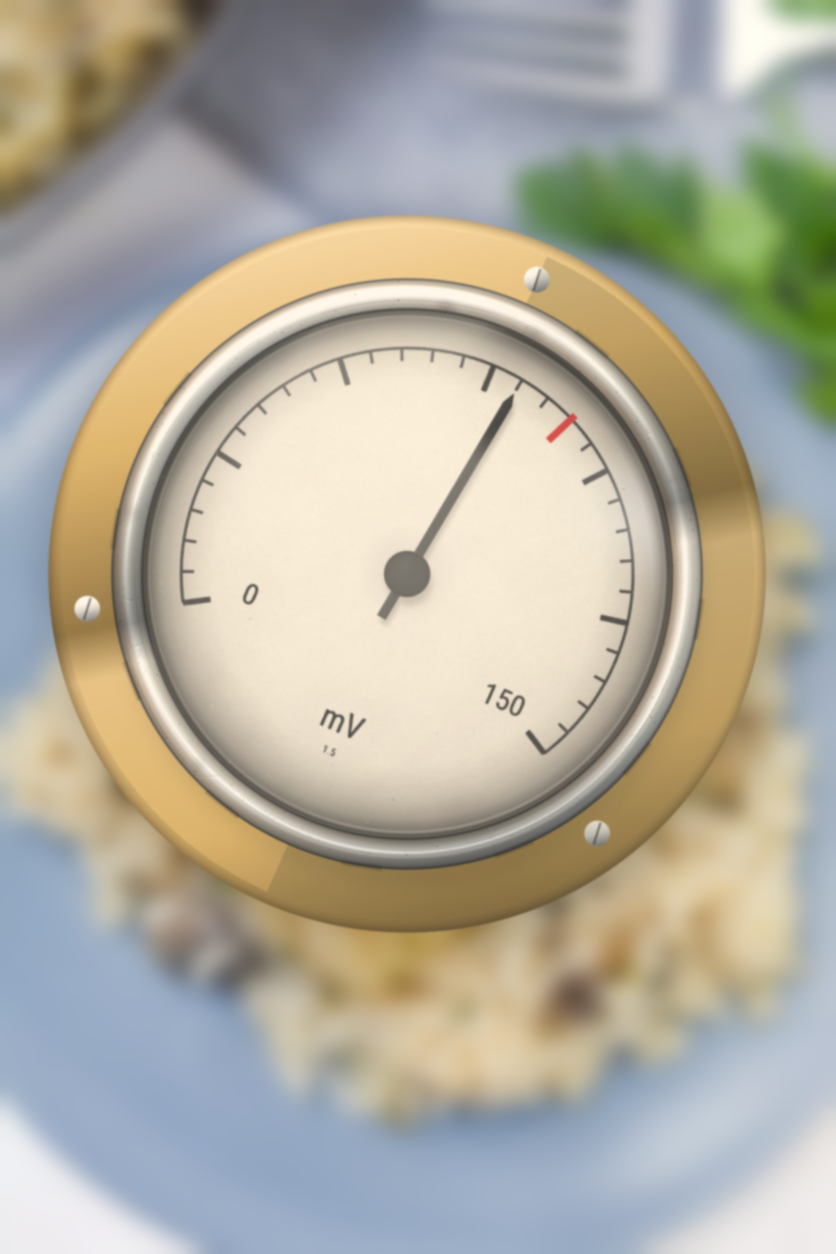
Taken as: 80 mV
